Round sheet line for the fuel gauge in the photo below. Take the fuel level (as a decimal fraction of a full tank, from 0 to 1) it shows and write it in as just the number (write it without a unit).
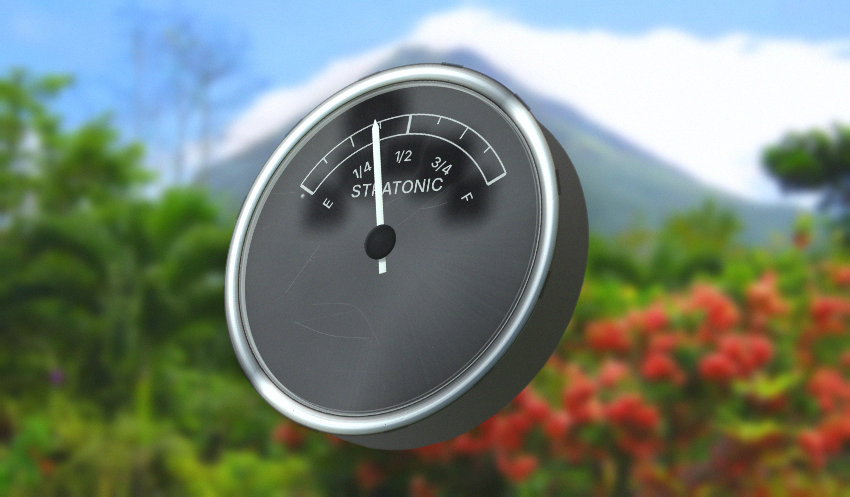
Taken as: 0.375
